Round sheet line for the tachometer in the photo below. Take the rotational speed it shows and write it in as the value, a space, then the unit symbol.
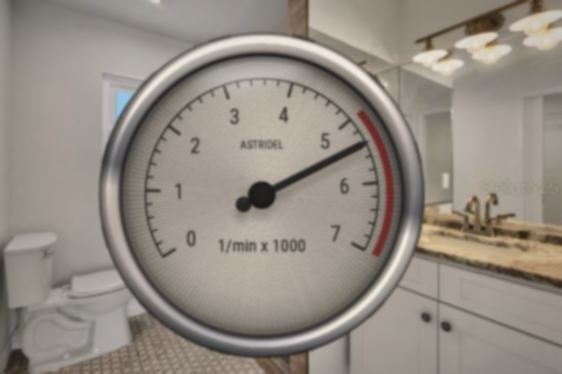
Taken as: 5400 rpm
